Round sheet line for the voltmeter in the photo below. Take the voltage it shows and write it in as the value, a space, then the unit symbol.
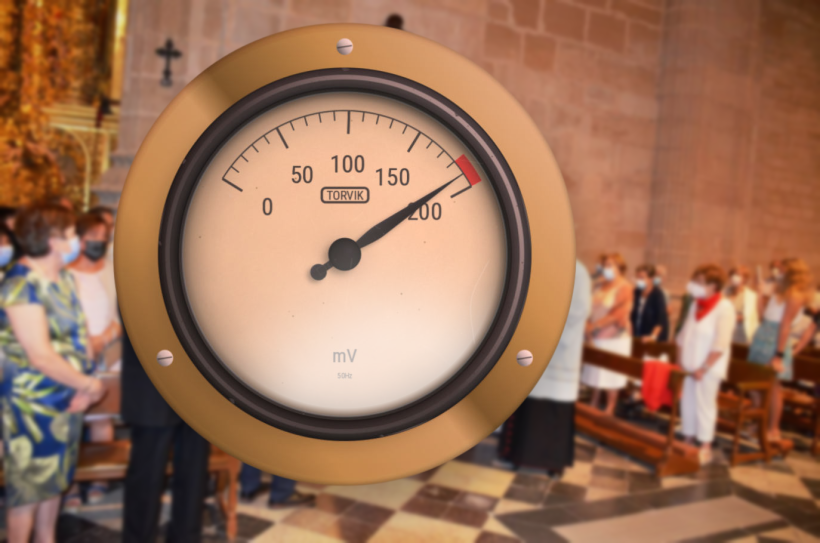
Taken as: 190 mV
